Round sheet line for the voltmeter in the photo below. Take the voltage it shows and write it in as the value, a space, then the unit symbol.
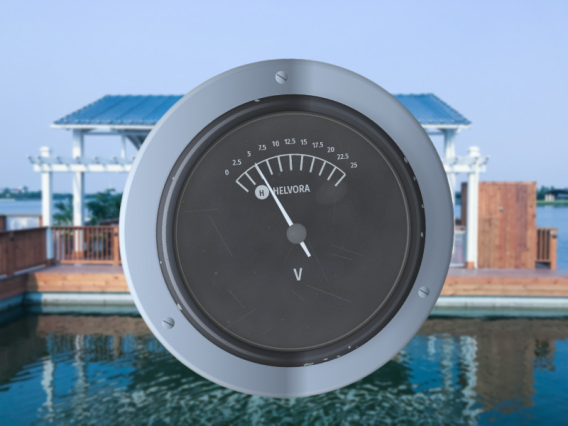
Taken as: 5 V
